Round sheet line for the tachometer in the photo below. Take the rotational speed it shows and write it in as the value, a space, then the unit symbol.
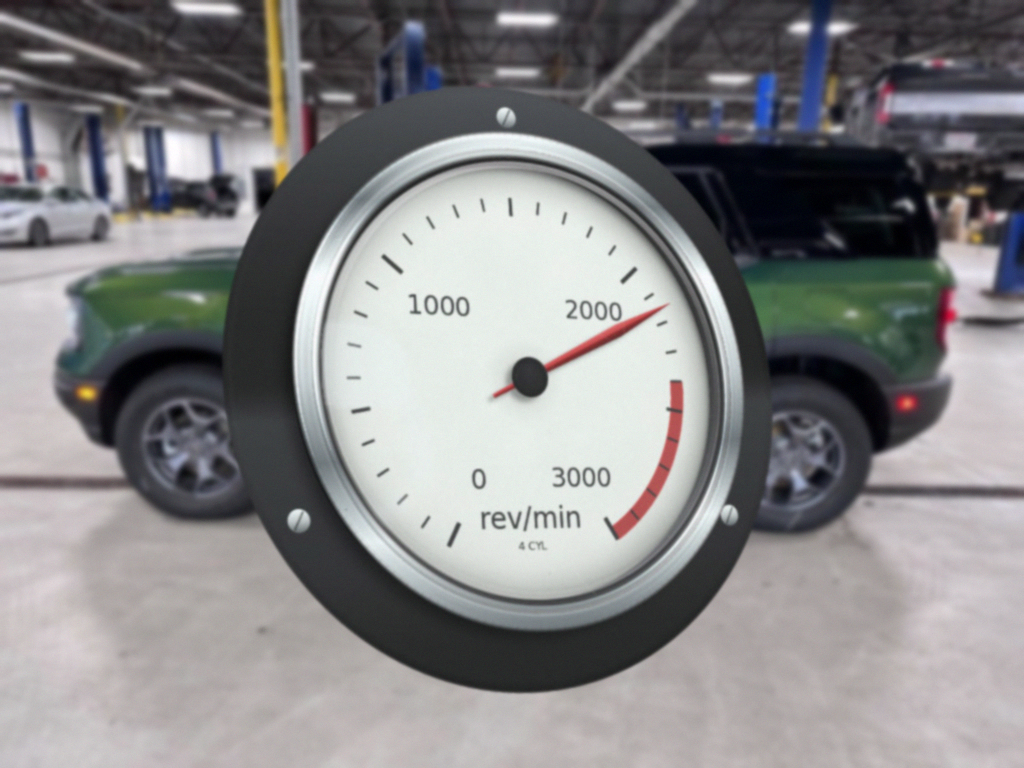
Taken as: 2150 rpm
